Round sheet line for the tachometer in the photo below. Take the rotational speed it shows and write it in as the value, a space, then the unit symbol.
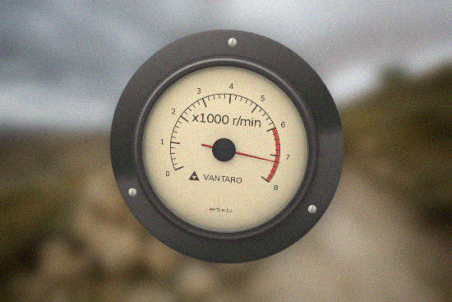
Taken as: 7200 rpm
